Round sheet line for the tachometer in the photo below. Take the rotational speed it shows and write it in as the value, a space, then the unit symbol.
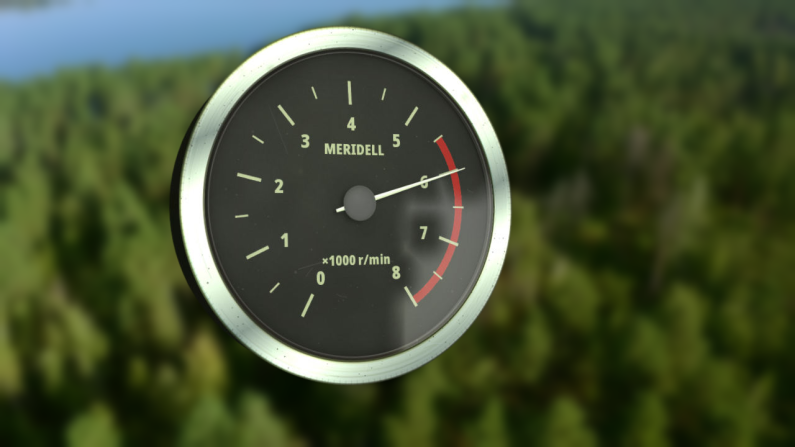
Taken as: 6000 rpm
